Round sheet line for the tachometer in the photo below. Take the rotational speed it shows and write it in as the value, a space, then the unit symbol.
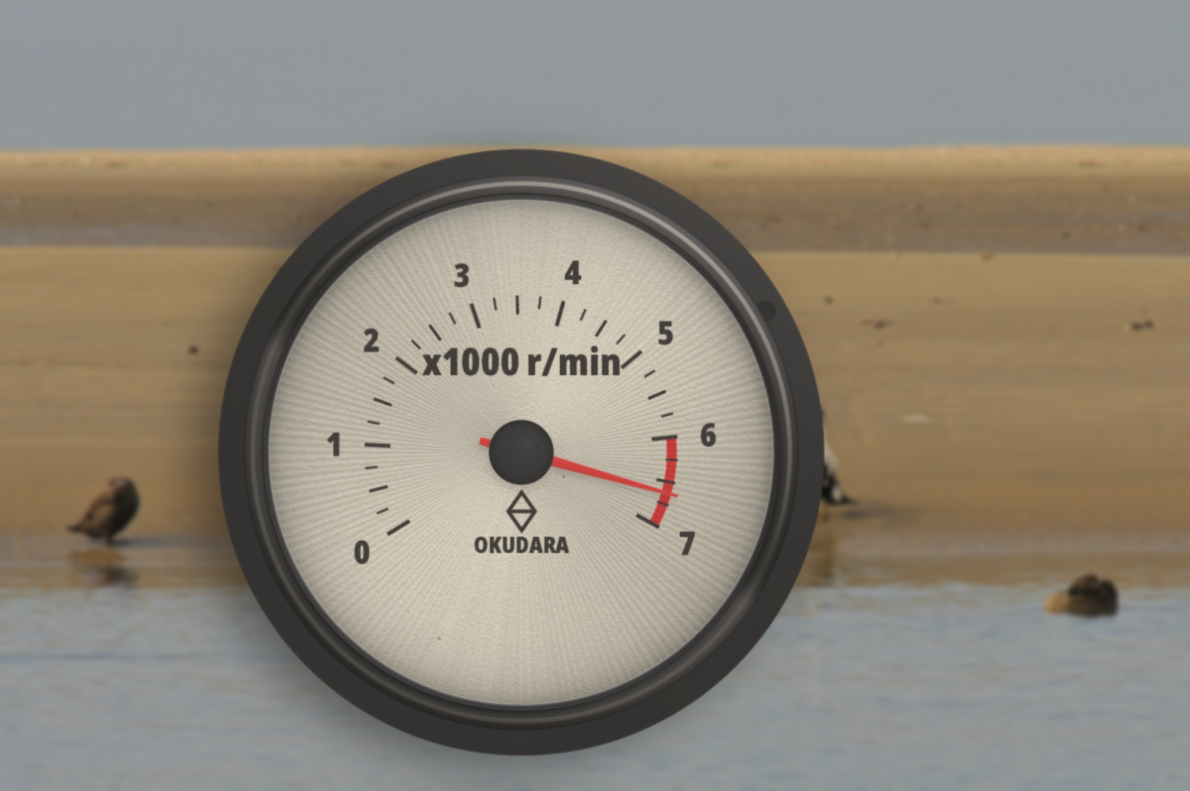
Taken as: 6625 rpm
